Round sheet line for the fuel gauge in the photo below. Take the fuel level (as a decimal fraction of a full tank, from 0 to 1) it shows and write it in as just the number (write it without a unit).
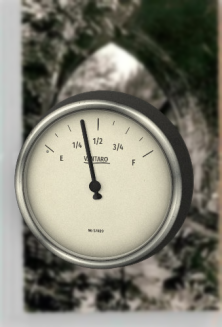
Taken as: 0.375
